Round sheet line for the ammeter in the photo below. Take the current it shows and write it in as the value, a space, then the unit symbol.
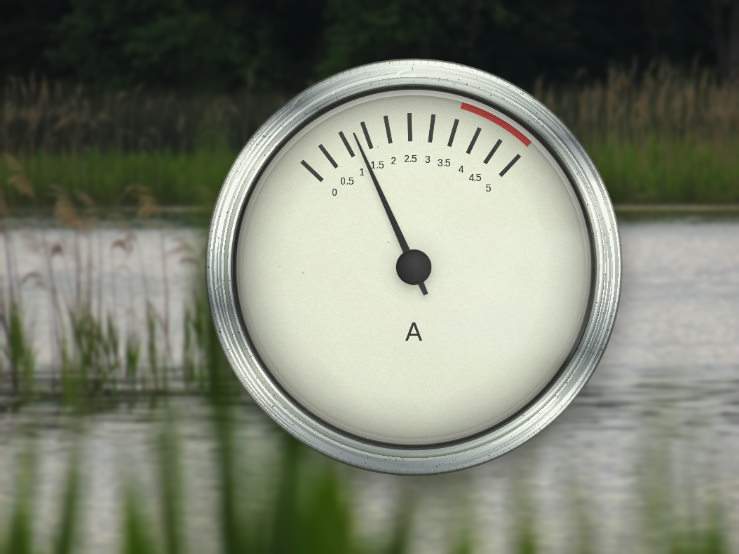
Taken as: 1.25 A
